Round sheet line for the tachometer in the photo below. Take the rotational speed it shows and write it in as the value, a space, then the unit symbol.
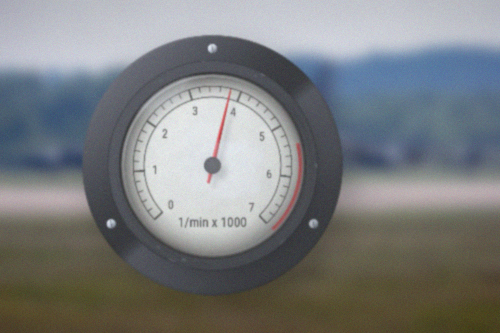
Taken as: 3800 rpm
